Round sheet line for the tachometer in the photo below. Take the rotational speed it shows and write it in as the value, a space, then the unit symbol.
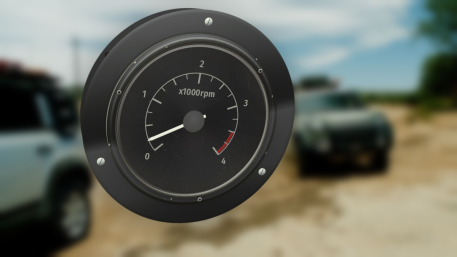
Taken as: 250 rpm
